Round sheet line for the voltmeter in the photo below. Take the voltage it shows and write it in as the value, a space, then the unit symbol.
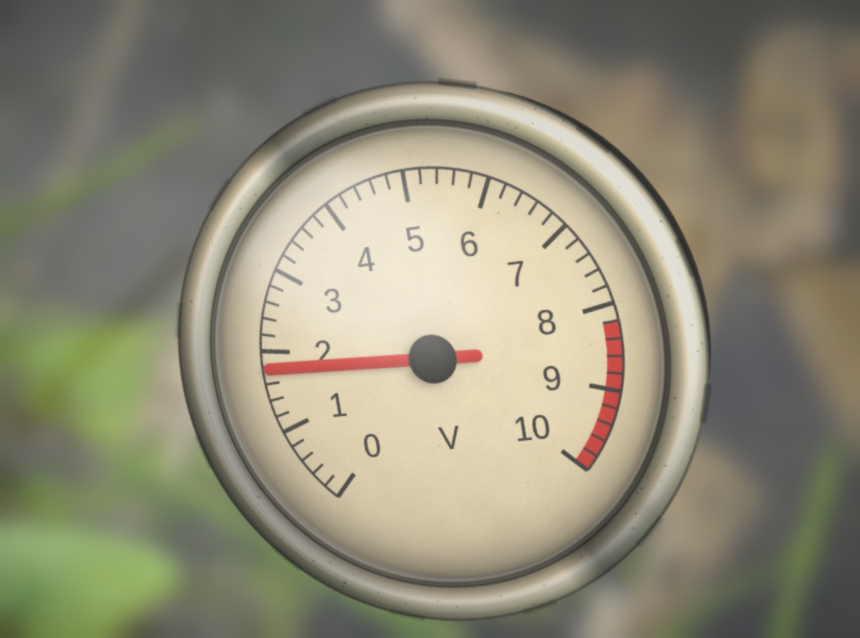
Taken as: 1.8 V
